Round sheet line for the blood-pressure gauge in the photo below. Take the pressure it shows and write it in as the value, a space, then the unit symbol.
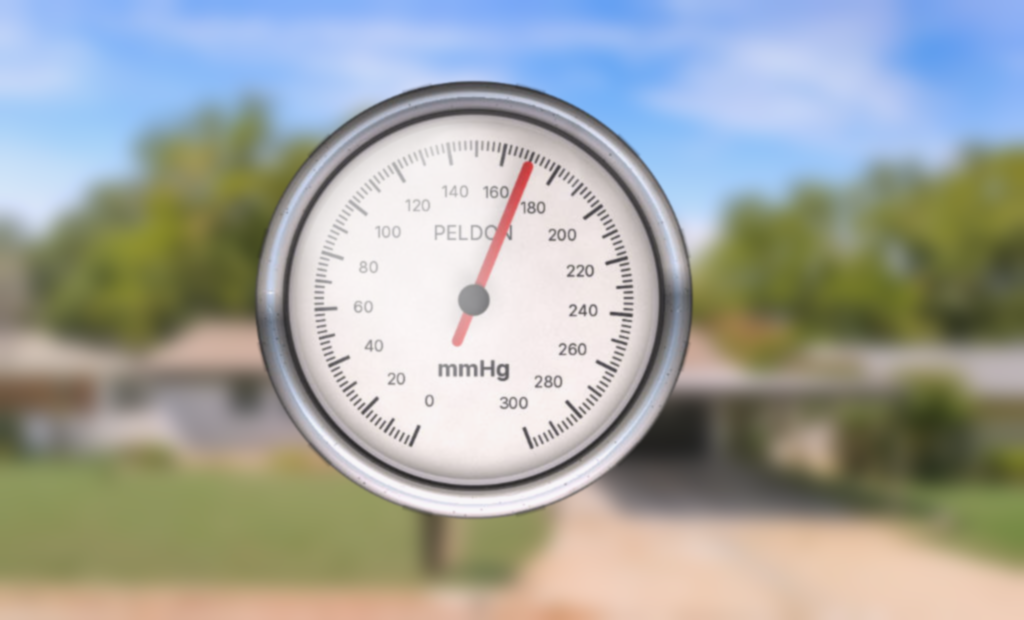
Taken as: 170 mmHg
